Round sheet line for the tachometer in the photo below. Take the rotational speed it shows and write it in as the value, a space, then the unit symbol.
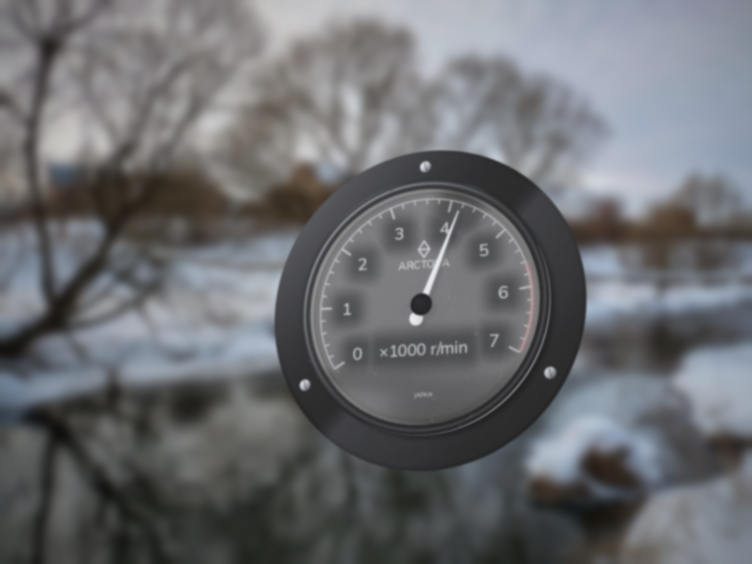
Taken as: 4200 rpm
